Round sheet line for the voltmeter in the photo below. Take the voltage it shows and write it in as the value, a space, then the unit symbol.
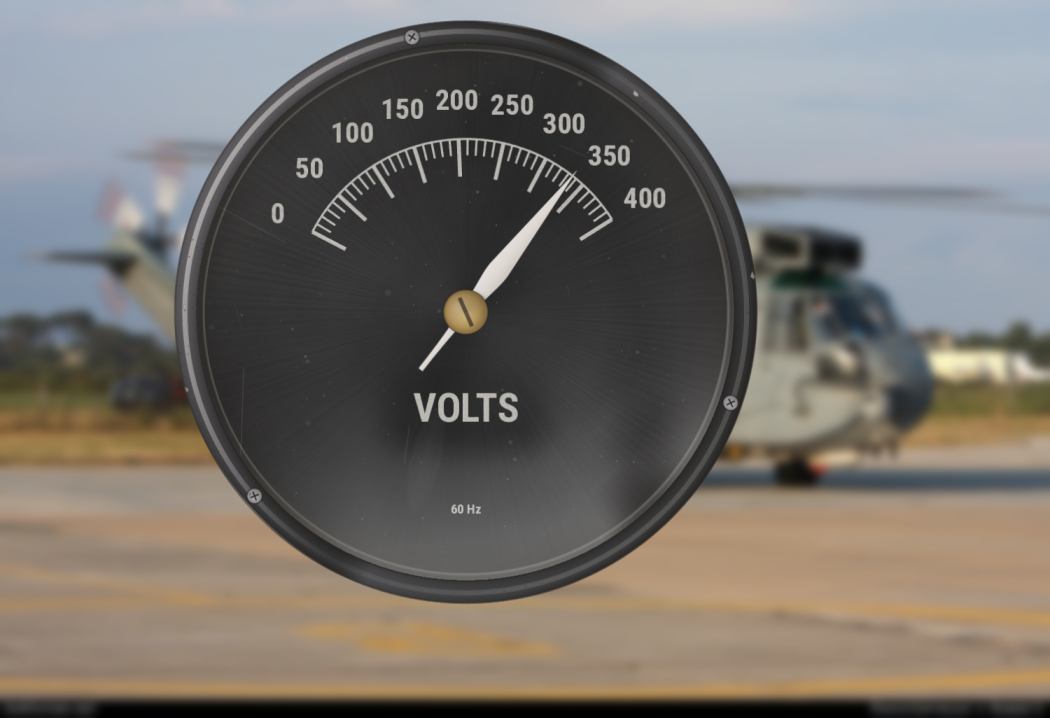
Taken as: 335 V
